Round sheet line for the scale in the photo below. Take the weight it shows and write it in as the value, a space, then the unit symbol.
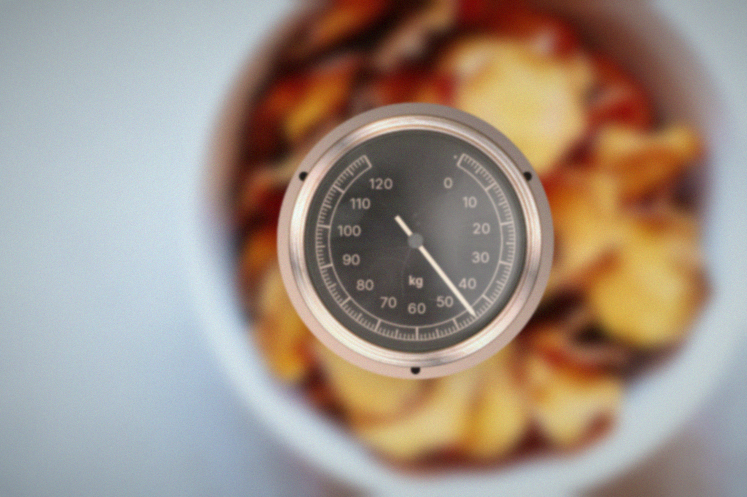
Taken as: 45 kg
